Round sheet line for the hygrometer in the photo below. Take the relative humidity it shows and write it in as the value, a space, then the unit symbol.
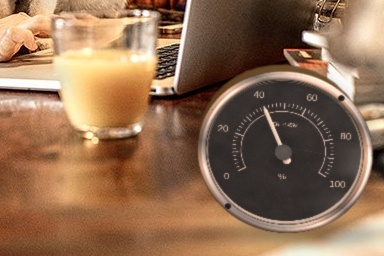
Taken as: 40 %
